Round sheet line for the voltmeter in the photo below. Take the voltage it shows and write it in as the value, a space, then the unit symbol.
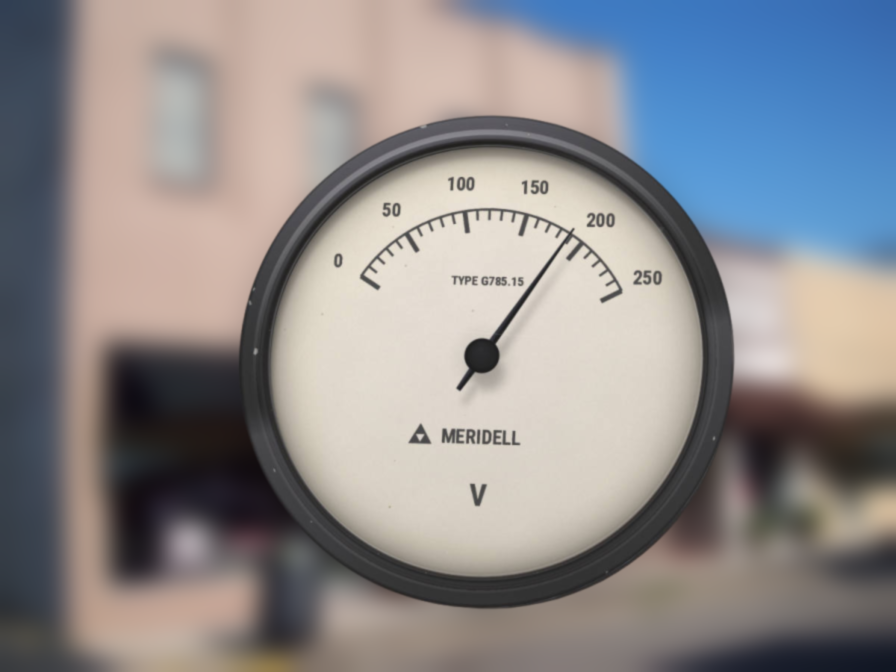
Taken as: 190 V
